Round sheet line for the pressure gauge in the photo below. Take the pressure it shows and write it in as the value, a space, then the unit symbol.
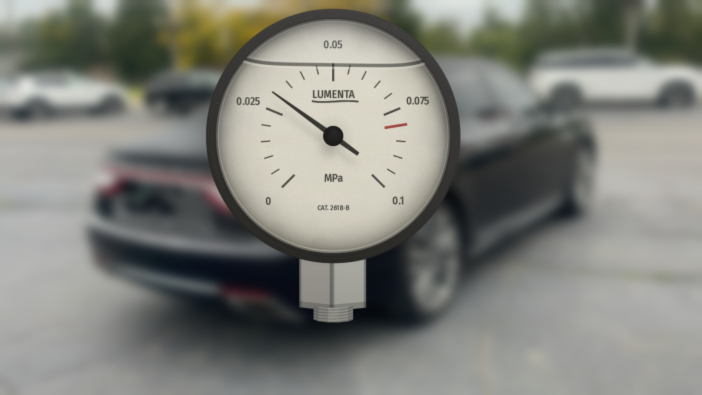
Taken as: 0.03 MPa
